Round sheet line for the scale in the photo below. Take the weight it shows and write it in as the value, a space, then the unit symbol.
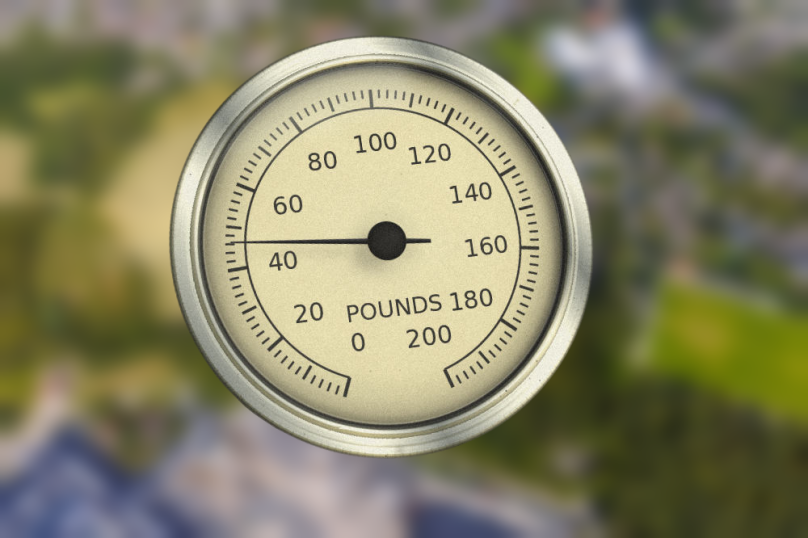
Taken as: 46 lb
